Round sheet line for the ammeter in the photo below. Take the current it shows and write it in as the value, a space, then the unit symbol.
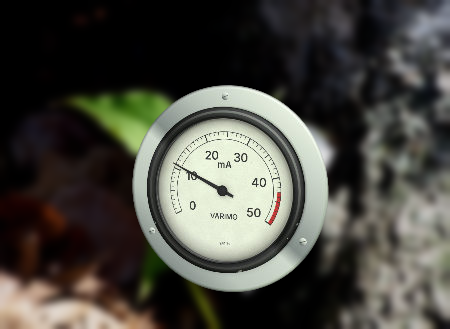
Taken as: 11 mA
